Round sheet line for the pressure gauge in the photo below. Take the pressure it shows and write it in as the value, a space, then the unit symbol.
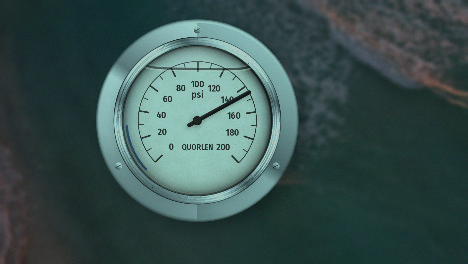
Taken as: 145 psi
